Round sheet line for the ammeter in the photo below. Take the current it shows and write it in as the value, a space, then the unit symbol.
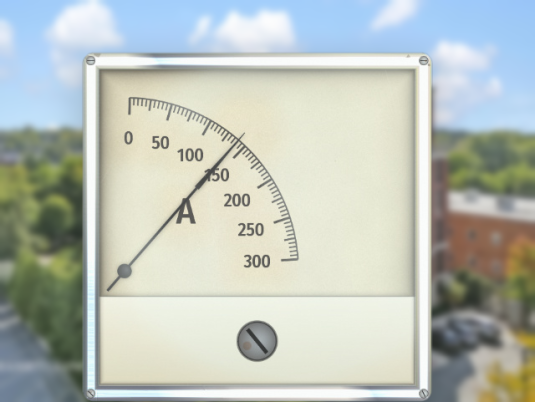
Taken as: 140 A
